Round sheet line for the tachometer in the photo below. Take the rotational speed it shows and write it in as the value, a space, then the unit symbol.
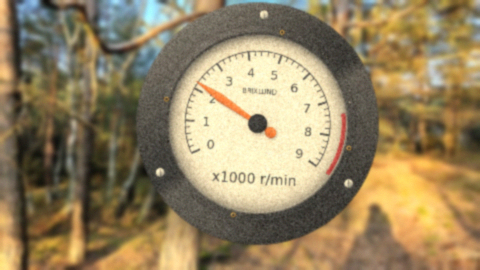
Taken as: 2200 rpm
